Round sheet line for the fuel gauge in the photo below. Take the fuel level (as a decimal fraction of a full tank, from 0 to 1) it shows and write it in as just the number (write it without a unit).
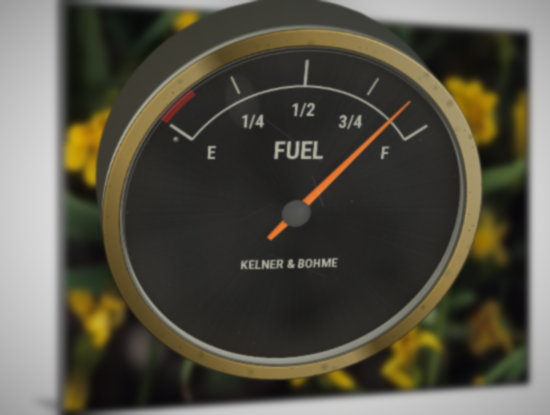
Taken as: 0.875
